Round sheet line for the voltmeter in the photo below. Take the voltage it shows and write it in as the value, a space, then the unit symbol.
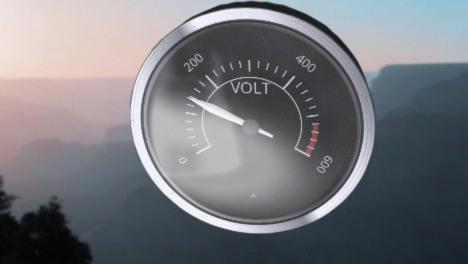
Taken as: 140 V
